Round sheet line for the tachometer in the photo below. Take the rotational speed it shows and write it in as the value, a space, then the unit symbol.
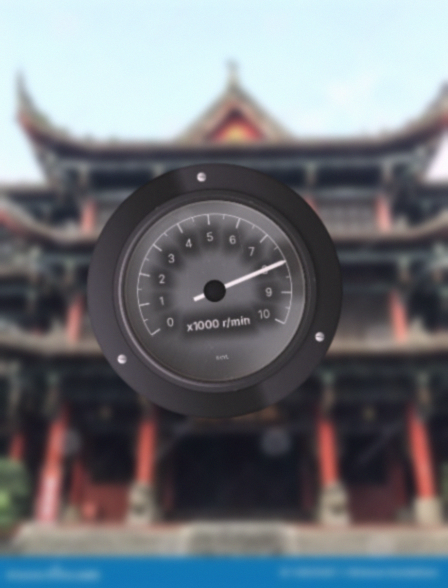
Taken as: 8000 rpm
